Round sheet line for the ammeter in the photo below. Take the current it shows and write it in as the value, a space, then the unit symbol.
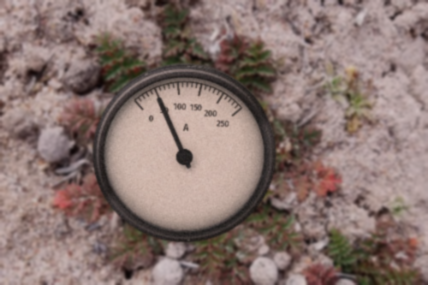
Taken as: 50 A
